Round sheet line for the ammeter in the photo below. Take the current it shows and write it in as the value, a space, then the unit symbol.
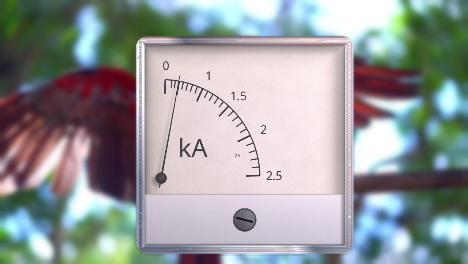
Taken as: 0.5 kA
